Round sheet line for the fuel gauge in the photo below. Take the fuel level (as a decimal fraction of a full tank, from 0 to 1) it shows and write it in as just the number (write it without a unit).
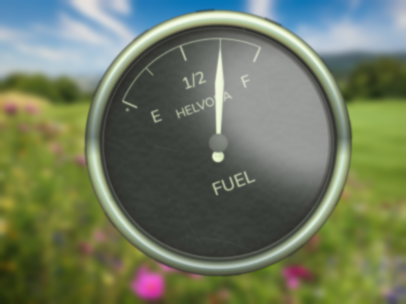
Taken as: 0.75
